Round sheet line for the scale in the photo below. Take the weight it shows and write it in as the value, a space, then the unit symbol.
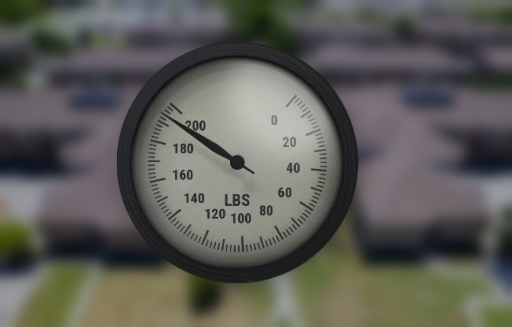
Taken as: 194 lb
